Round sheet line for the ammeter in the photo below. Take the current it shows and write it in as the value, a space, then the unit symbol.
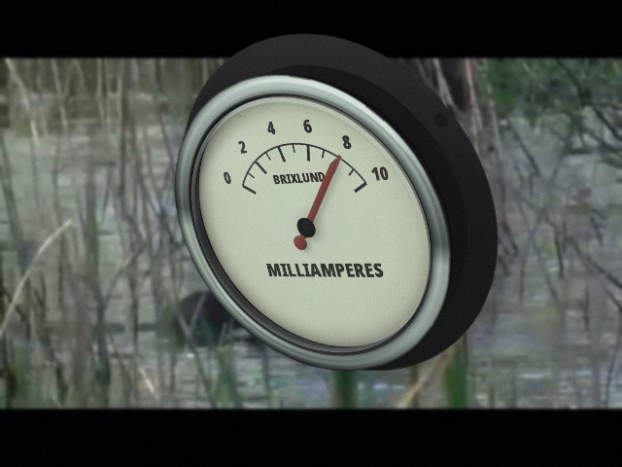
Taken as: 8 mA
